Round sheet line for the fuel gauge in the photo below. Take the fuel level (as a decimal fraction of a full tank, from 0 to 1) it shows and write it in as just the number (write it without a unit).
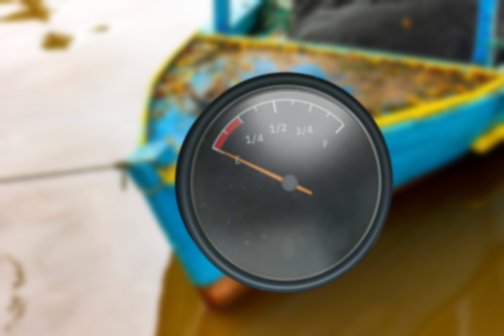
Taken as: 0
